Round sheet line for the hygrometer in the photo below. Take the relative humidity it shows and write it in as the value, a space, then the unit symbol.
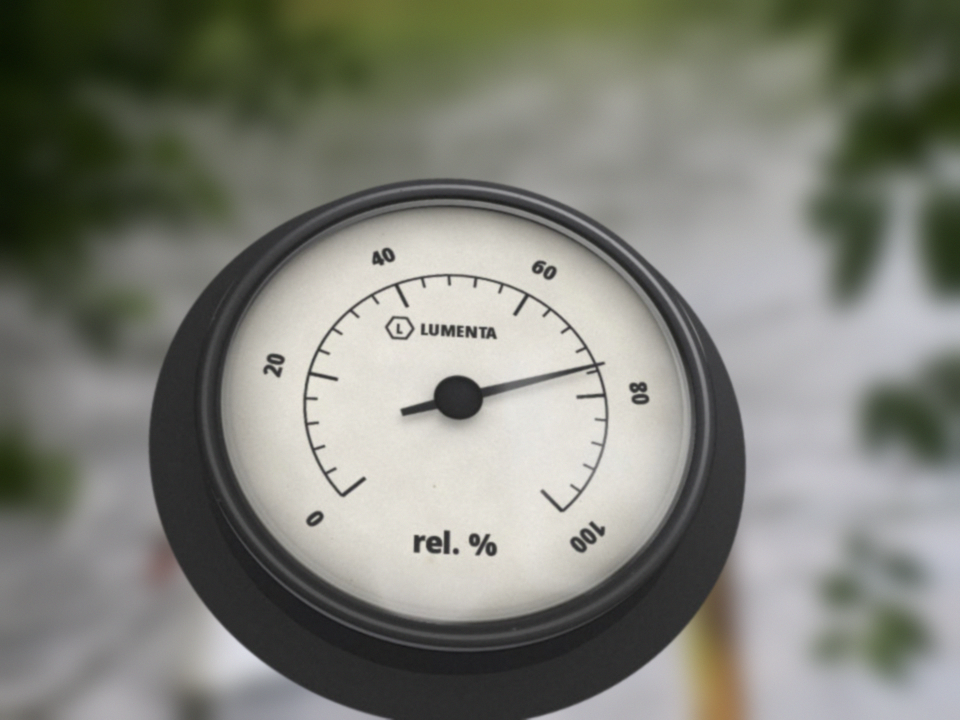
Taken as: 76 %
